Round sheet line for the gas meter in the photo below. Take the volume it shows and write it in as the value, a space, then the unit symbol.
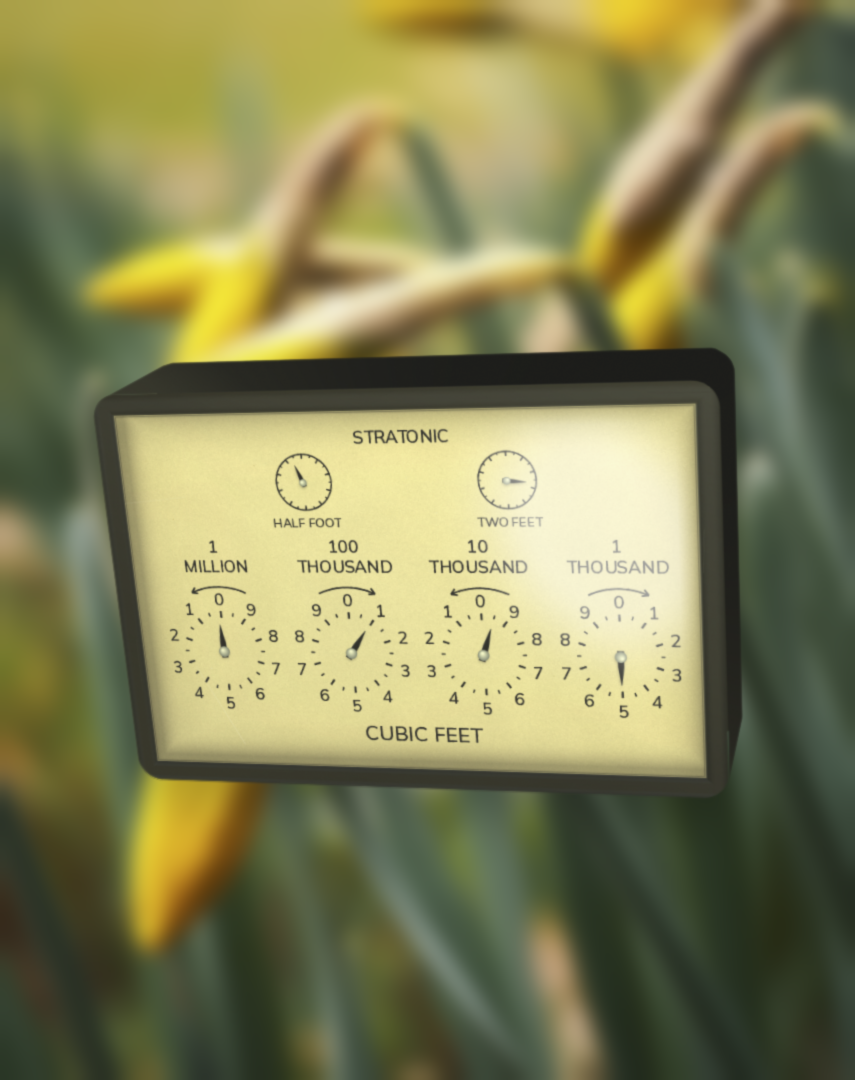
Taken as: 9500 ft³
